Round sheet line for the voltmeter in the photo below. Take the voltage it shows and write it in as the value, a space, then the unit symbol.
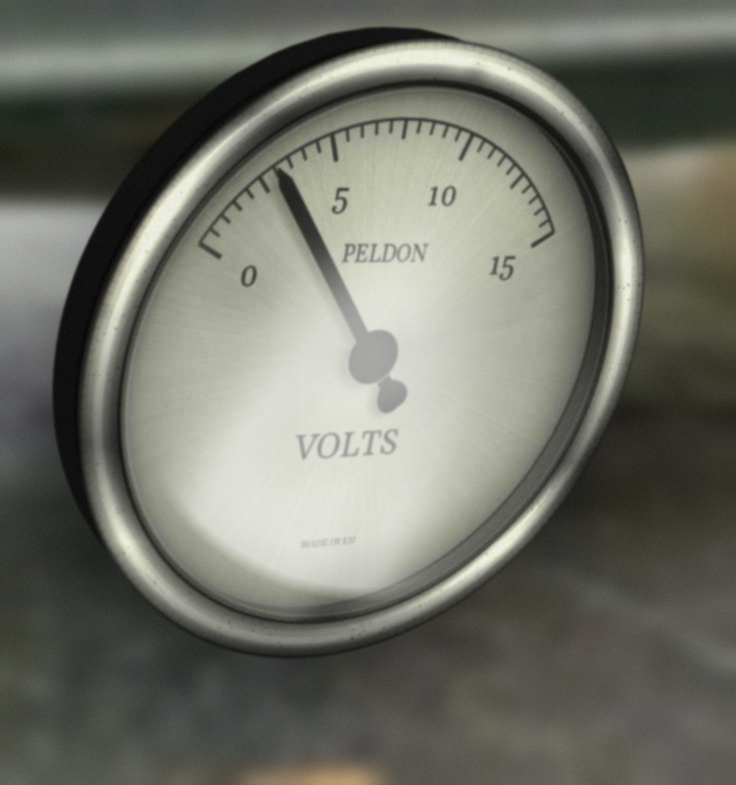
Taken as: 3 V
